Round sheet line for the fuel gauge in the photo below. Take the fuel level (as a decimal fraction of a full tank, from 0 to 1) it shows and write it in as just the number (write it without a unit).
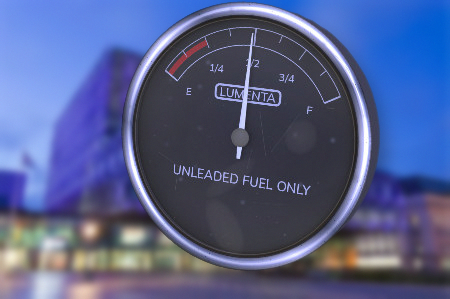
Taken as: 0.5
